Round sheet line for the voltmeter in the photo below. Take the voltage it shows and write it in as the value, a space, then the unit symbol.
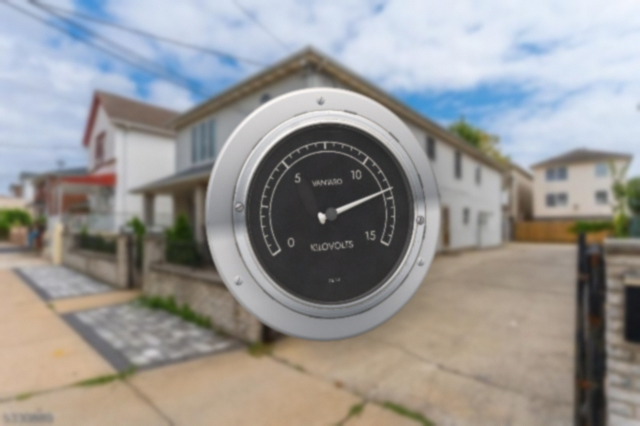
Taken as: 12 kV
